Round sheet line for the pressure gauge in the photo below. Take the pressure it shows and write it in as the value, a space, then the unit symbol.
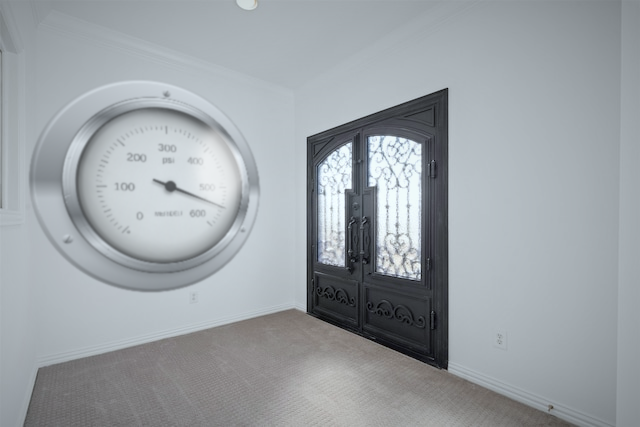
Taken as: 550 psi
